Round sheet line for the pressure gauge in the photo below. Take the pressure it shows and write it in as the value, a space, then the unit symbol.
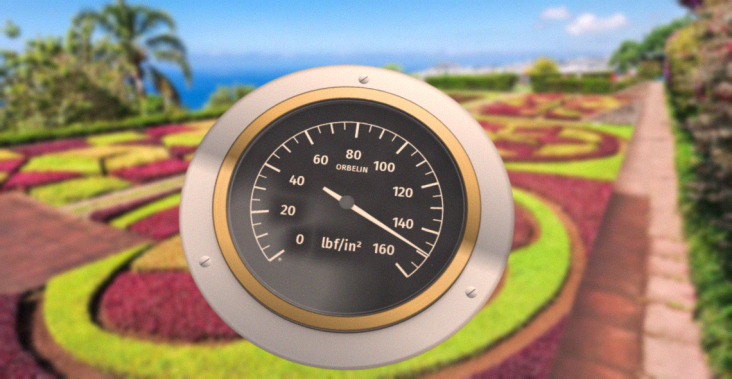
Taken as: 150 psi
